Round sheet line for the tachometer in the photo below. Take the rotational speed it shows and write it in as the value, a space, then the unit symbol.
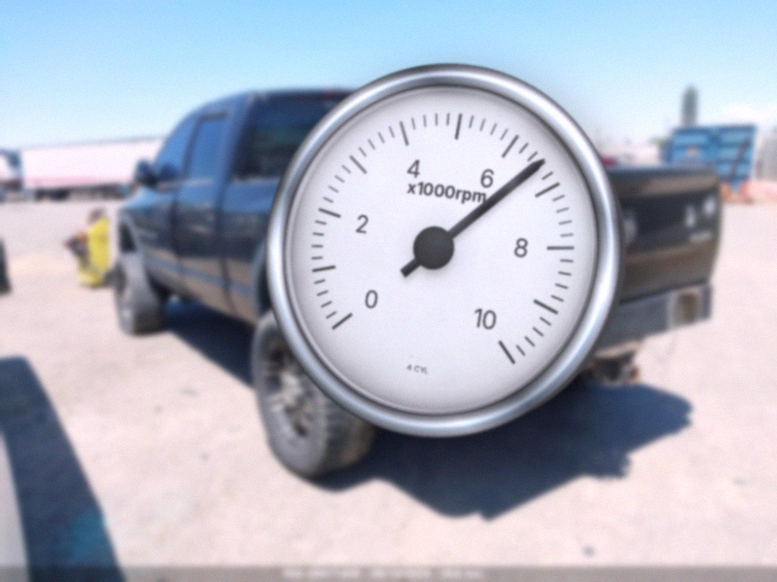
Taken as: 6600 rpm
